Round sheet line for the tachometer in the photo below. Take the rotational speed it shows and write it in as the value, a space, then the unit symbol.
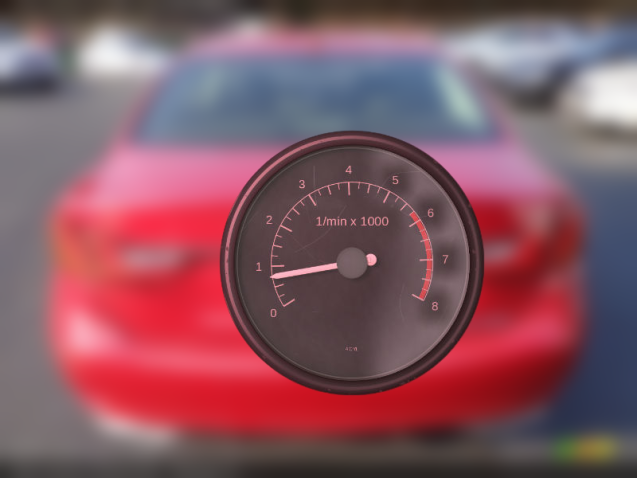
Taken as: 750 rpm
